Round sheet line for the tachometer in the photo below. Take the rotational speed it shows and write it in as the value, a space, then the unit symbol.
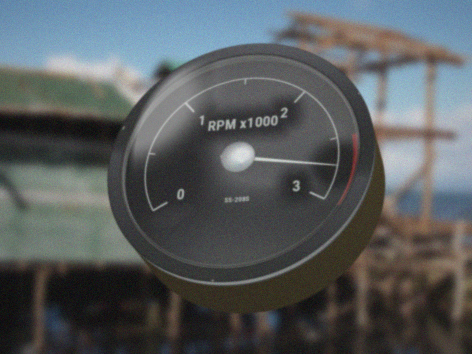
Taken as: 2750 rpm
